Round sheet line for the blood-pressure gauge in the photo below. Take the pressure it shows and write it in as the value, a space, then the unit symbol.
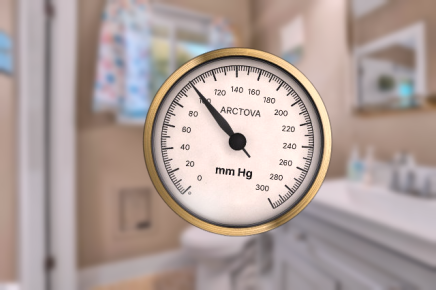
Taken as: 100 mmHg
